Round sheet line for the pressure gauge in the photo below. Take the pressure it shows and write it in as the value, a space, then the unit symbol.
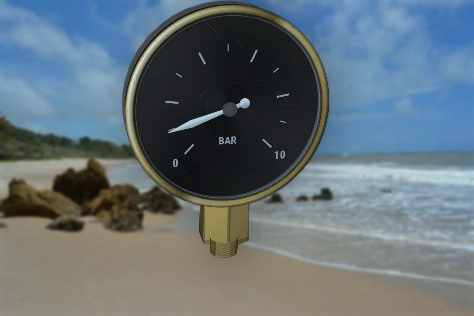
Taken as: 1 bar
